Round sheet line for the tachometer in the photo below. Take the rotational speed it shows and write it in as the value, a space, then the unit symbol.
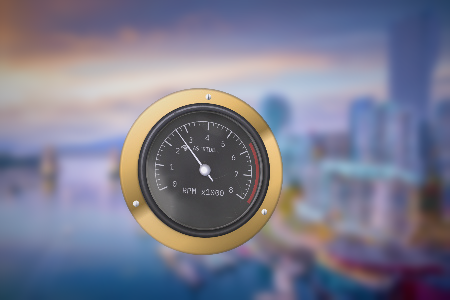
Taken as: 2600 rpm
